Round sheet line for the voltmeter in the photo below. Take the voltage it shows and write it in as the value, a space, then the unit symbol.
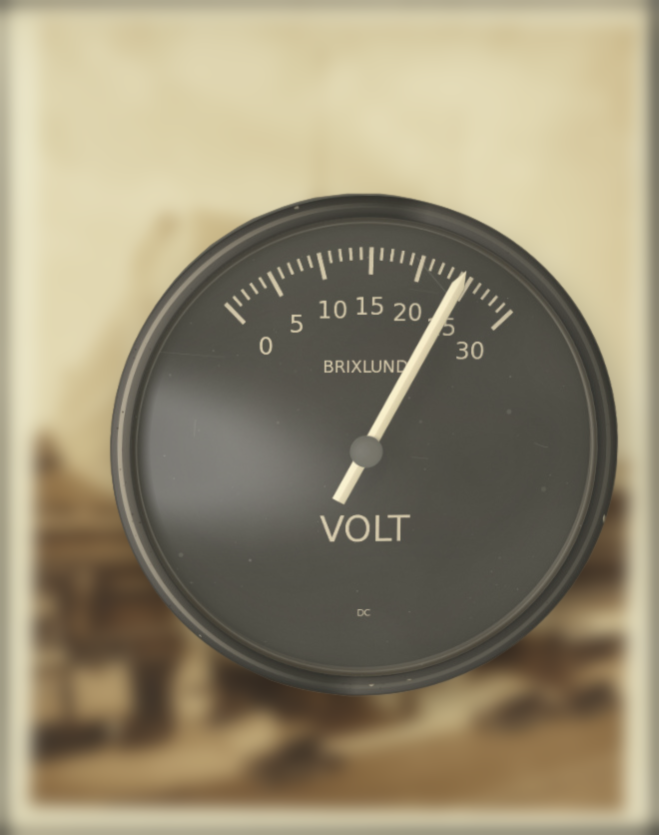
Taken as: 24 V
